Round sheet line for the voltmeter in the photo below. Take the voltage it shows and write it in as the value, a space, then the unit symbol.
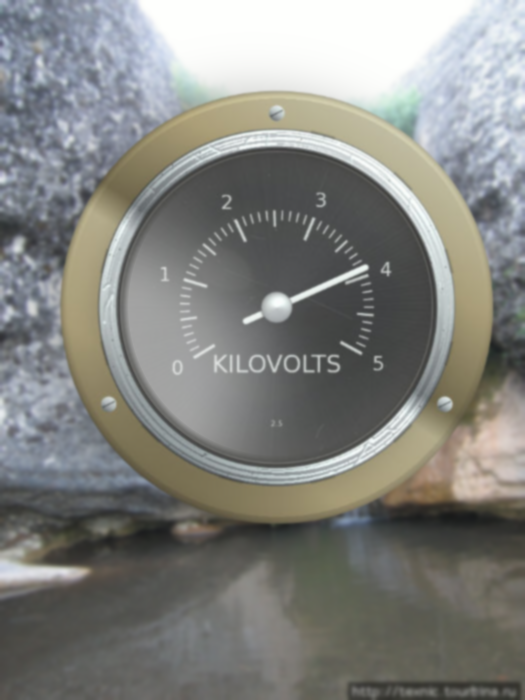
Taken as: 3.9 kV
